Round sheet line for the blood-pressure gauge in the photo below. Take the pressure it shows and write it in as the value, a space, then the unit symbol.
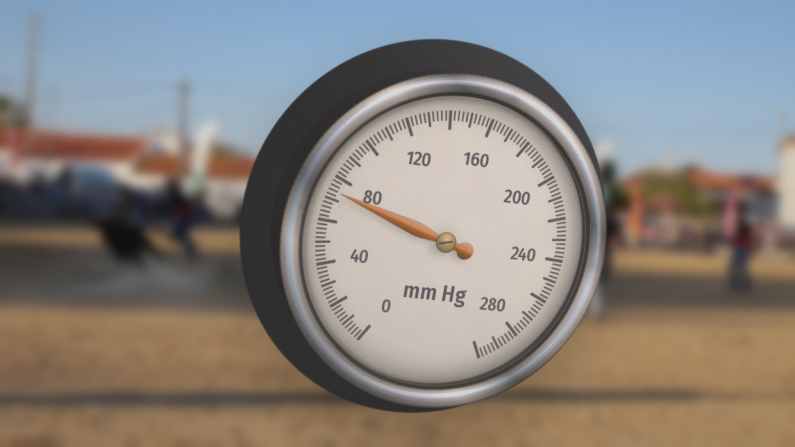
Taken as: 74 mmHg
